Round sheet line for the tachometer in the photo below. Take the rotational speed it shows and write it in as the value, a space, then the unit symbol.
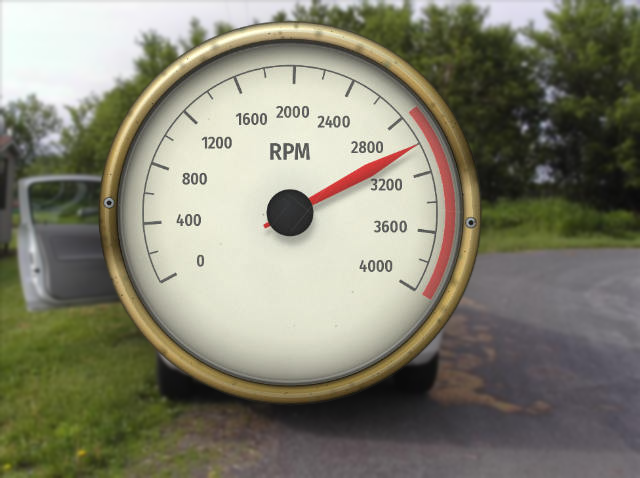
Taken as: 3000 rpm
